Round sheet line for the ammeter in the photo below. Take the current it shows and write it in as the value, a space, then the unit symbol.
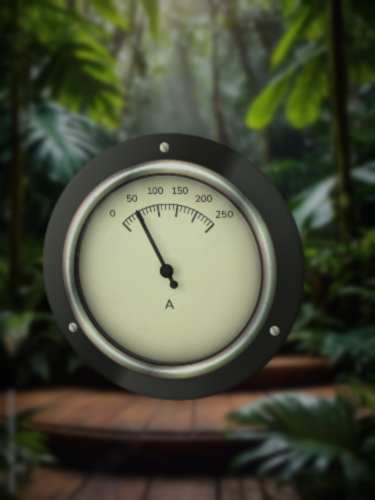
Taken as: 50 A
